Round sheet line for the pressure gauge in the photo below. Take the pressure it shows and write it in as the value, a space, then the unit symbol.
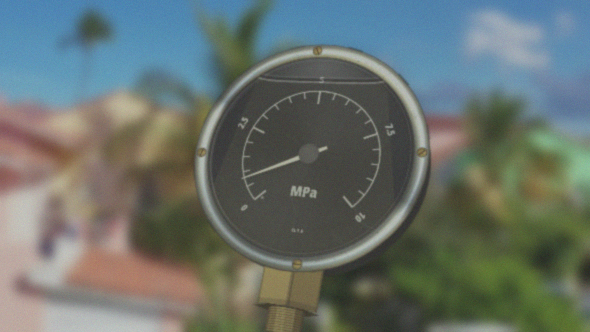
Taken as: 0.75 MPa
